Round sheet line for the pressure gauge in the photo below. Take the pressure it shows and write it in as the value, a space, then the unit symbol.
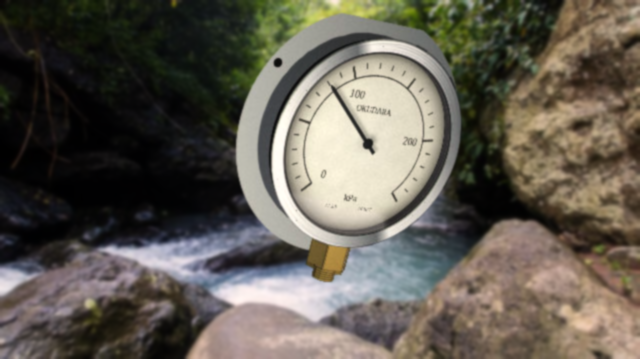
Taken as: 80 kPa
